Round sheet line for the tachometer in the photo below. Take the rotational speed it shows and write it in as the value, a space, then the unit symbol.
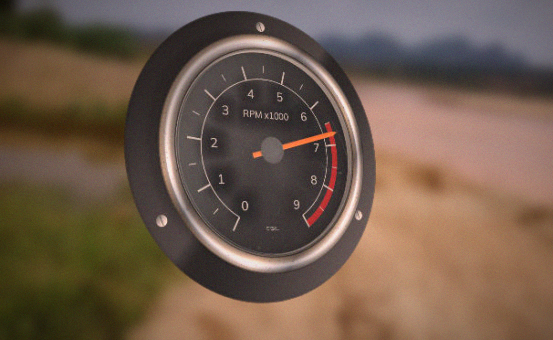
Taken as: 6750 rpm
